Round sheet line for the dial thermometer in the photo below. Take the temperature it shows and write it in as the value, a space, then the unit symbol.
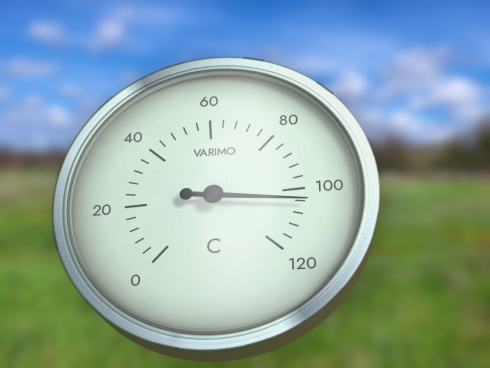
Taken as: 104 °C
